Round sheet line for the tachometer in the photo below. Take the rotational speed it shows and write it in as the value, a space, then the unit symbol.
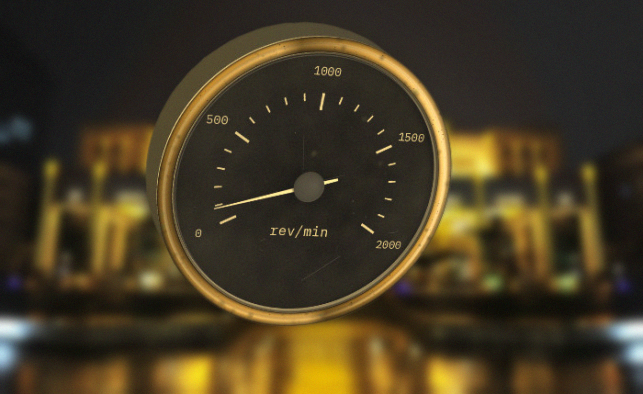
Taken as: 100 rpm
